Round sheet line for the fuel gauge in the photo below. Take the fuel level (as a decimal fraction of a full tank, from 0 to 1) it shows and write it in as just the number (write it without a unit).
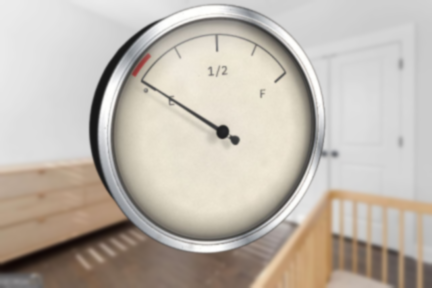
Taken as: 0
